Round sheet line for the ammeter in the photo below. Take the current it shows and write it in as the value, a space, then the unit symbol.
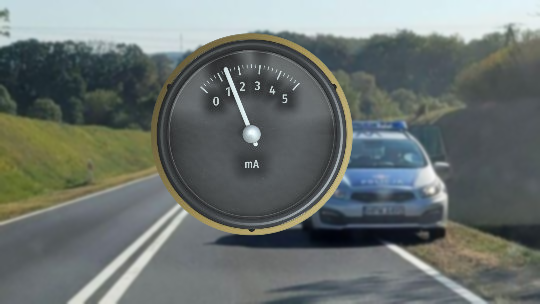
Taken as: 1.4 mA
